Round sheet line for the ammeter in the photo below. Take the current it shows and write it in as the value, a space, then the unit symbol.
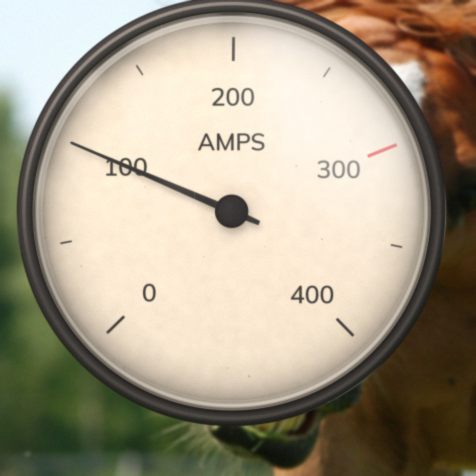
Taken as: 100 A
